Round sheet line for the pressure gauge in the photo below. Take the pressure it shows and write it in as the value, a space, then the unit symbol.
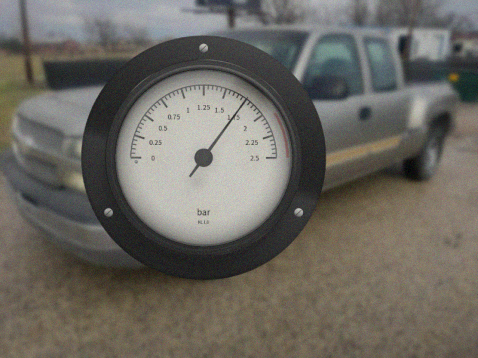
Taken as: 1.75 bar
